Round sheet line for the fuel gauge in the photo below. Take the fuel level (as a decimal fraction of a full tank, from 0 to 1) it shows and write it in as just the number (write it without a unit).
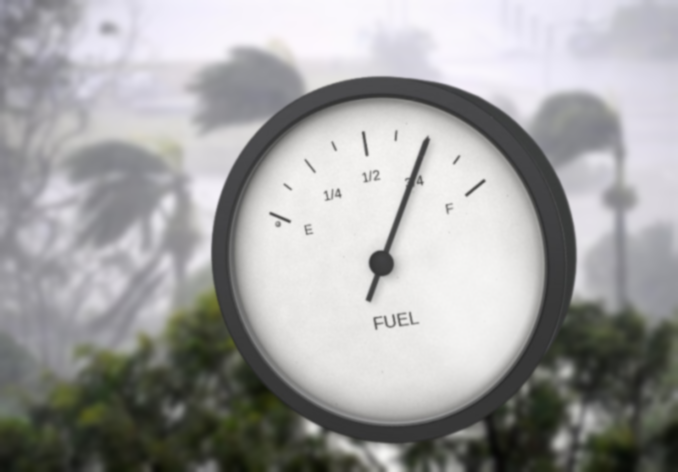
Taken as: 0.75
